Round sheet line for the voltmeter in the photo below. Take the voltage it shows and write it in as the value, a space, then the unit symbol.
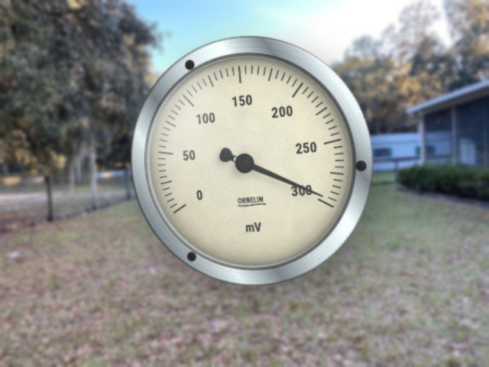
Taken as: 295 mV
